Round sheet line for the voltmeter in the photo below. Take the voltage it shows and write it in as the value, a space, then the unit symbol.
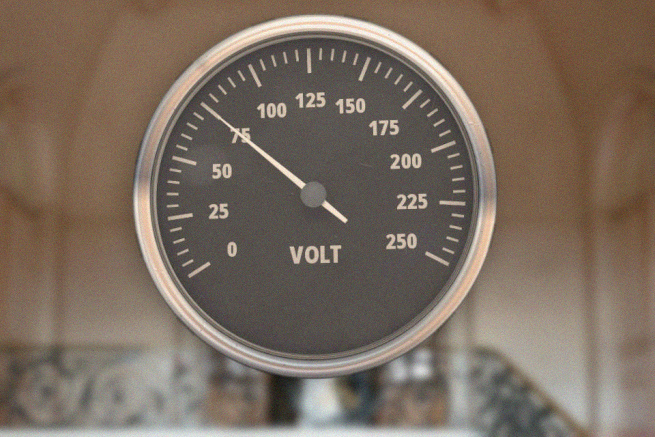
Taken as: 75 V
